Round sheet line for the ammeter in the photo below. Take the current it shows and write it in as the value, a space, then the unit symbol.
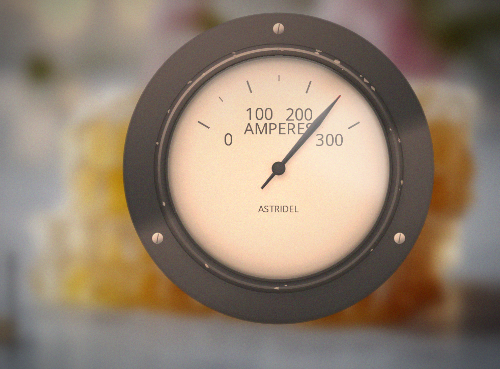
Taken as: 250 A
